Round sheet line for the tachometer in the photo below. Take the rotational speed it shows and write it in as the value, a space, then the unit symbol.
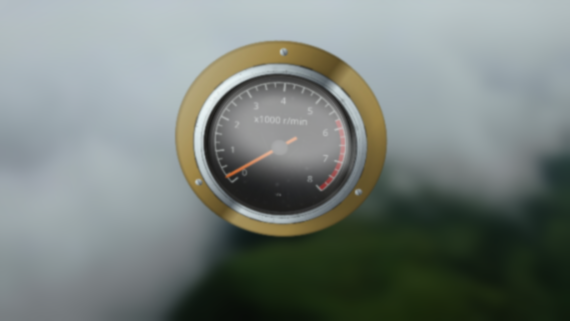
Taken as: 250 rpm
